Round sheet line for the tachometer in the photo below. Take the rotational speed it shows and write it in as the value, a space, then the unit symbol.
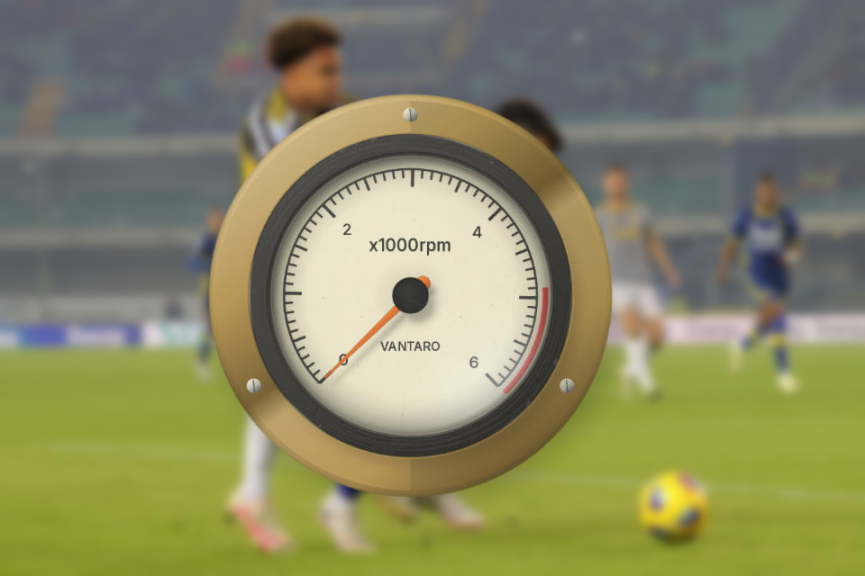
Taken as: 0 rpm
